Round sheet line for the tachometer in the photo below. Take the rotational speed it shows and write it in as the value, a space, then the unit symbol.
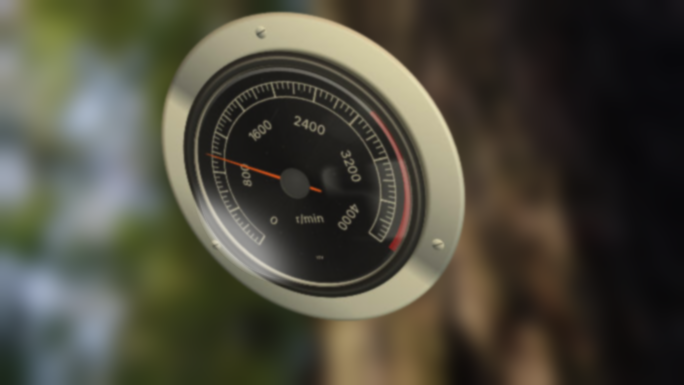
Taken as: 1000 rpm
